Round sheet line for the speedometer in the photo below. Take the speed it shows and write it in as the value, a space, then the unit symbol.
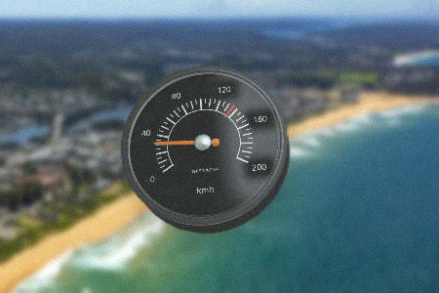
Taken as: 30 km/h
